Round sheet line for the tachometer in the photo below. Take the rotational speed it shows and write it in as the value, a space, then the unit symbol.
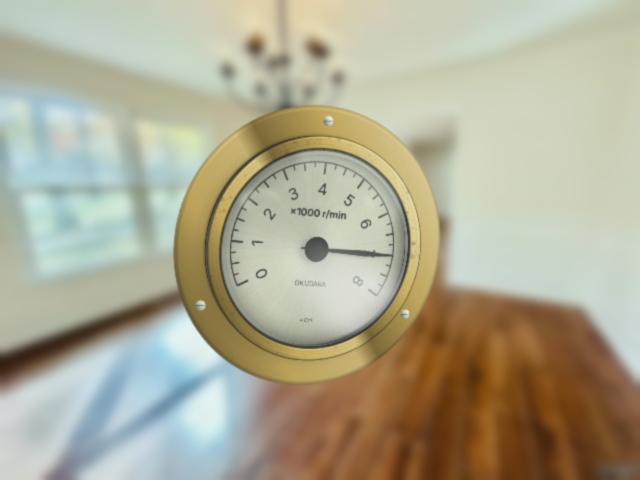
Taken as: 7000 rpm
